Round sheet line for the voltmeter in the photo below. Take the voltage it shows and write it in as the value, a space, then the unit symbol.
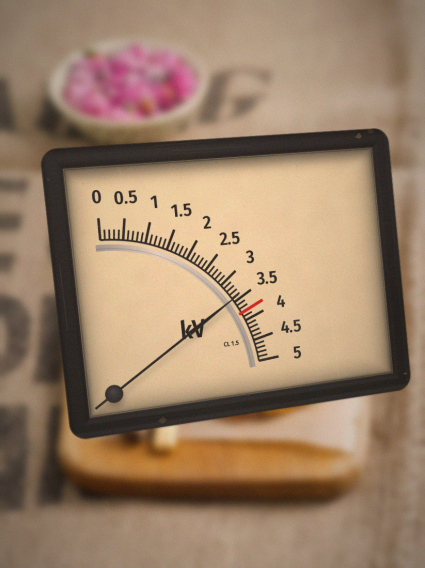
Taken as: 3.4 kV
